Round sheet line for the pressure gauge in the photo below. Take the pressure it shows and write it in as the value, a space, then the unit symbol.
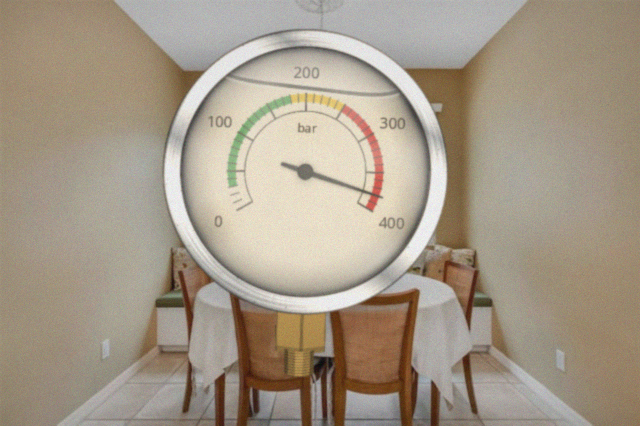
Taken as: 380 bar
